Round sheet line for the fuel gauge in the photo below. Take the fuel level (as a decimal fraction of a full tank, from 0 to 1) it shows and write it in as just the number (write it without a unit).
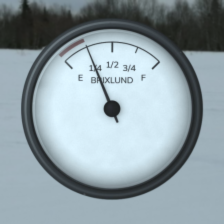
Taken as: 0.25
